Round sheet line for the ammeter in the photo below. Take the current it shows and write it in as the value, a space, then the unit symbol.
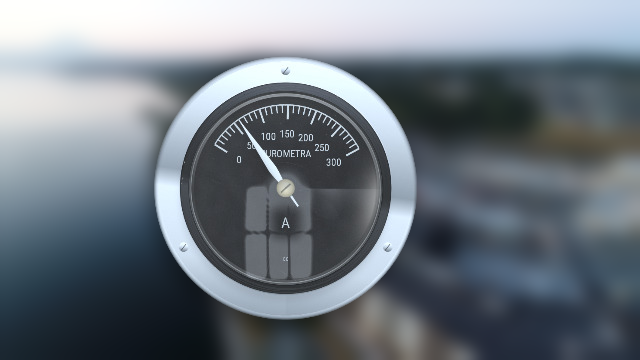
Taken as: 60 A
